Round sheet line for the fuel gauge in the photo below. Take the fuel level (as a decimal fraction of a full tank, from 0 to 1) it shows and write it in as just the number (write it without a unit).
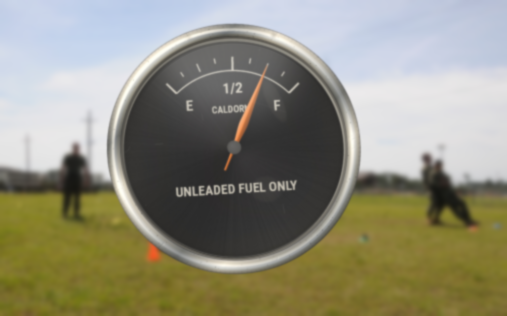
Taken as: 0.75
